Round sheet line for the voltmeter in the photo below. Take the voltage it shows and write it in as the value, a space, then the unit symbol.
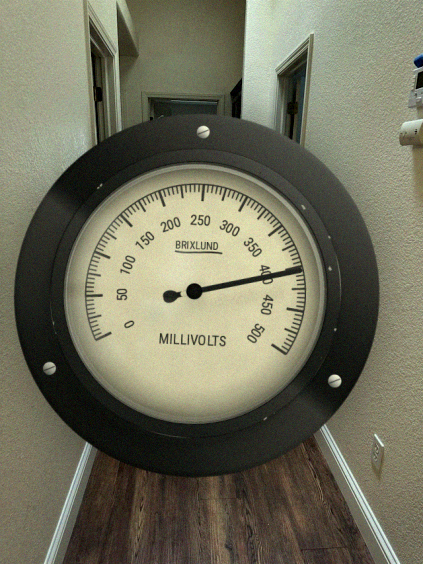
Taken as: 405 mV
